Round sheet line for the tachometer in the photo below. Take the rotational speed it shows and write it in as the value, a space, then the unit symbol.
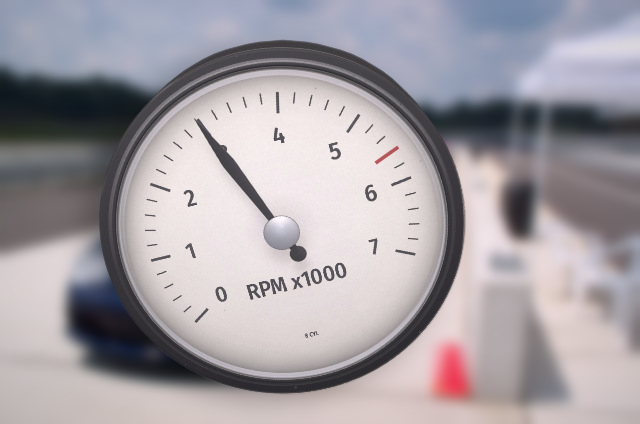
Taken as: 3000 rpm
